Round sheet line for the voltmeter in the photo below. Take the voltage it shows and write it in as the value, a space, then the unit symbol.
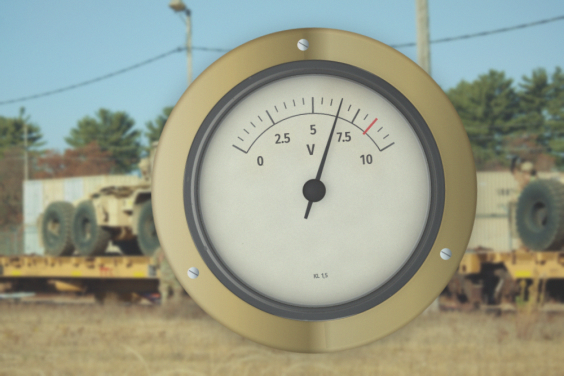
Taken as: 6.5 V
